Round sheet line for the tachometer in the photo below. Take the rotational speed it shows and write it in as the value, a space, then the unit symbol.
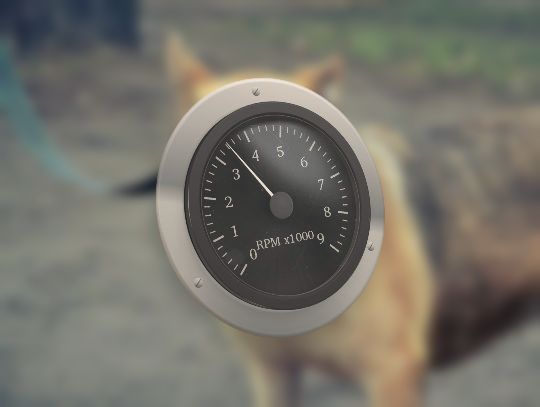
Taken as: 3400 rpm
